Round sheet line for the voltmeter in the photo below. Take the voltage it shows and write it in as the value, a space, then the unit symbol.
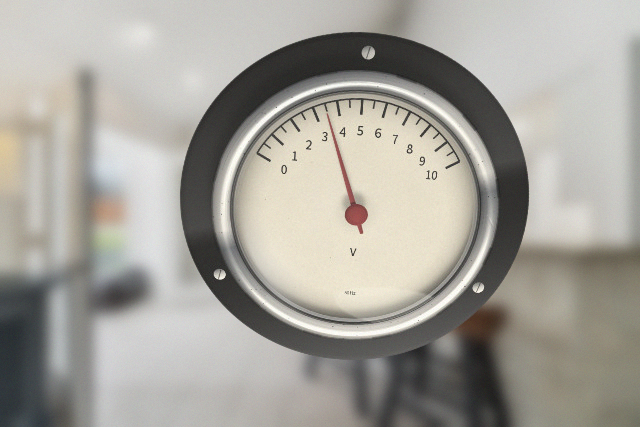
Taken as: 3.5 V
